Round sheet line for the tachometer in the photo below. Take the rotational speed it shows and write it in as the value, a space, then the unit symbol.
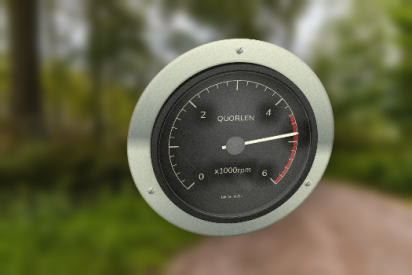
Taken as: 4800 rpm
